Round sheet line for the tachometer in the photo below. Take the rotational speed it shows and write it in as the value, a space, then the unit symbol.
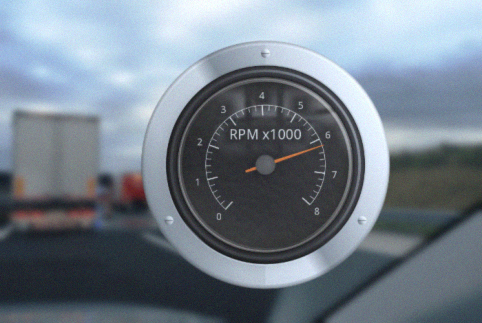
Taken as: 6200 rpm
